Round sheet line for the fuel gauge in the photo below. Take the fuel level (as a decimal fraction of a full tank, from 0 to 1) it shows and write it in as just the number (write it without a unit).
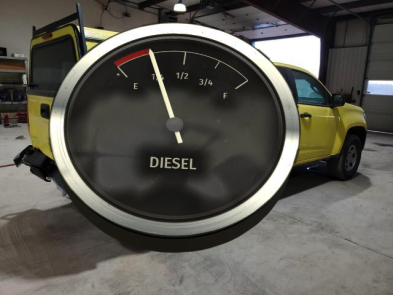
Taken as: 0.25
